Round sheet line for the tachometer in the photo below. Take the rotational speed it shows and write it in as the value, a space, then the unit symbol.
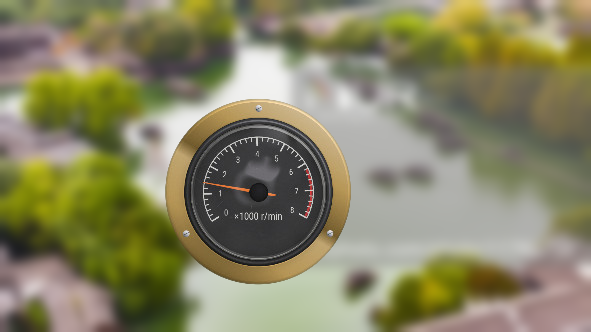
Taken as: 1400 rpm
